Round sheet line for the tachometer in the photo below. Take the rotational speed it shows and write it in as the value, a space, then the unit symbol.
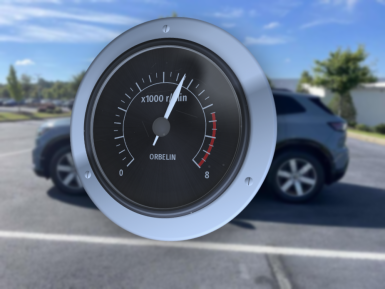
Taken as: 4750 rpm
